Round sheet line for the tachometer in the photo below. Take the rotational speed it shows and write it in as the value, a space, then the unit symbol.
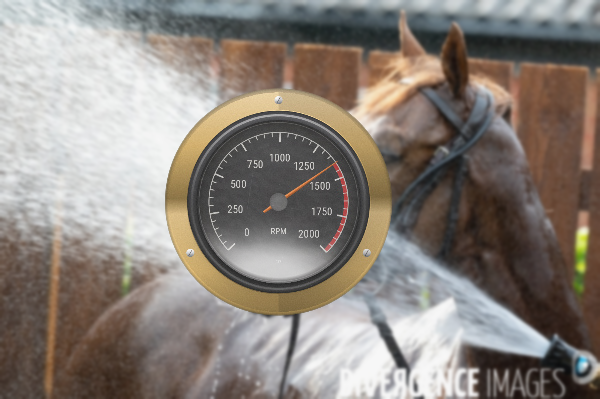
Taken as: 1400 rpm
